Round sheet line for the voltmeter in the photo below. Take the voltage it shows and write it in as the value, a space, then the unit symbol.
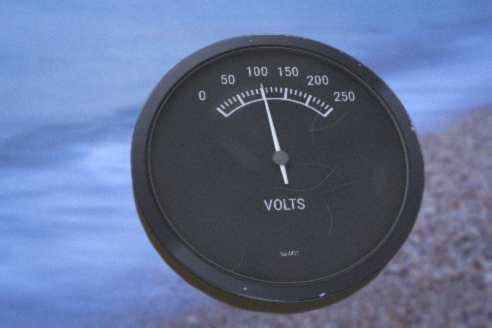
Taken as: 100 V
